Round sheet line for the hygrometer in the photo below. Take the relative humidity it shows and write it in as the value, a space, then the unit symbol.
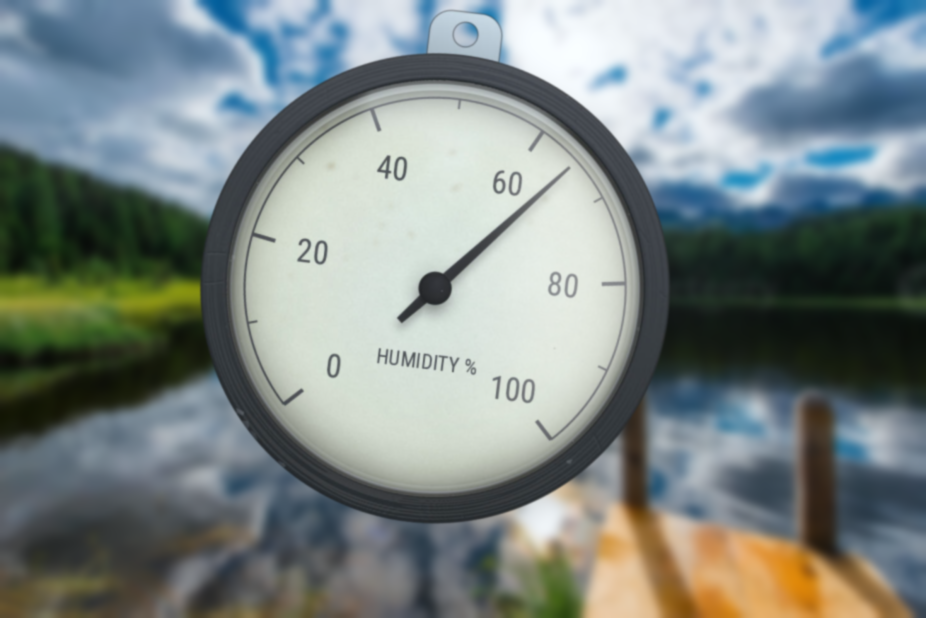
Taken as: 65 %
